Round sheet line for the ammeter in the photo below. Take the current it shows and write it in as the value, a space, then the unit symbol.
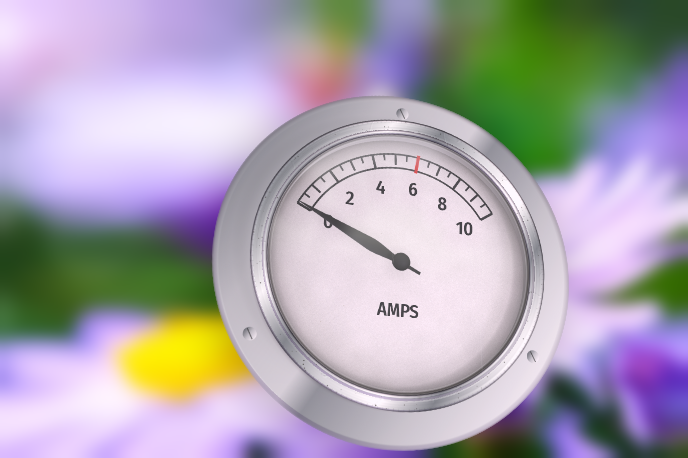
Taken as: 0 A
